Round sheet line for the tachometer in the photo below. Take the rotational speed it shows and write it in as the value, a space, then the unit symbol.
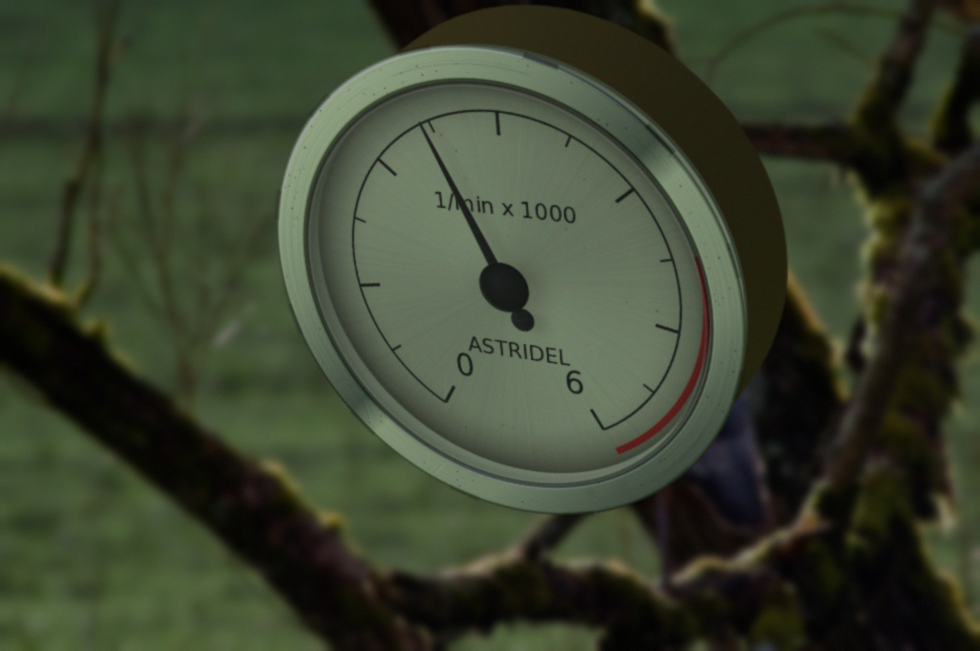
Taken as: 2500 rpm
